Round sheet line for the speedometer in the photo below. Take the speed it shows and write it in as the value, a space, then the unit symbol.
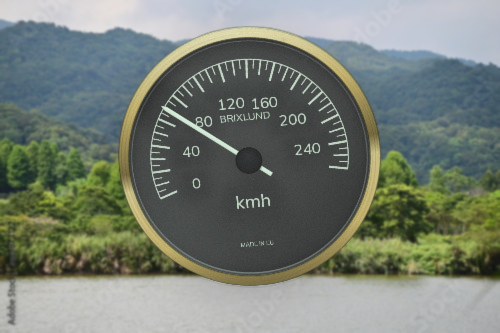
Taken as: 70 km/h
